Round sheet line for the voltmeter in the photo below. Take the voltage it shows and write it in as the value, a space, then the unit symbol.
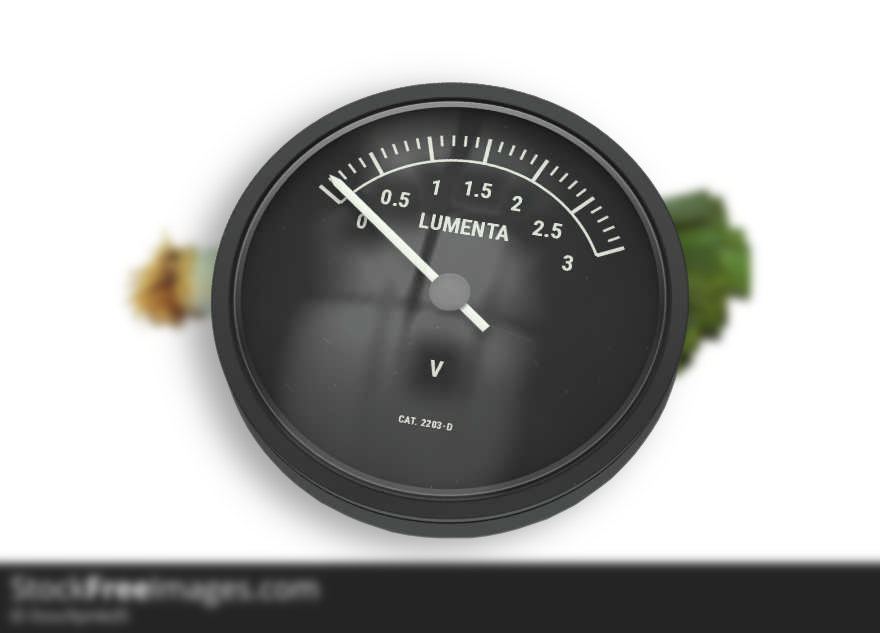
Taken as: 0.1 V
